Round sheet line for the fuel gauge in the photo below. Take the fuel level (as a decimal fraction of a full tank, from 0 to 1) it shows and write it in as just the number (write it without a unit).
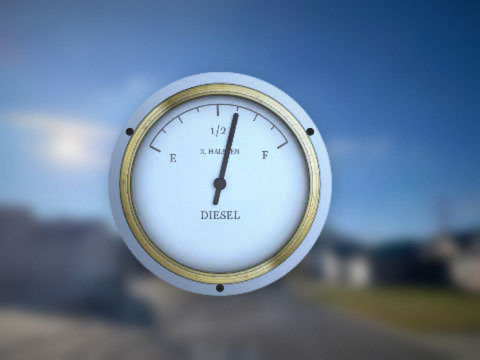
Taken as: 0.625
